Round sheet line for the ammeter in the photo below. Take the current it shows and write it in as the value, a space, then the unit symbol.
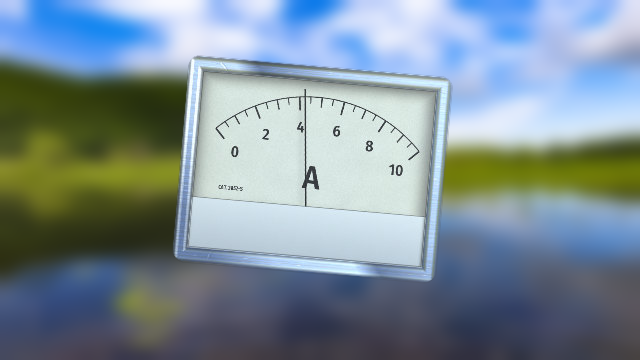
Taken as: 4.25 A
